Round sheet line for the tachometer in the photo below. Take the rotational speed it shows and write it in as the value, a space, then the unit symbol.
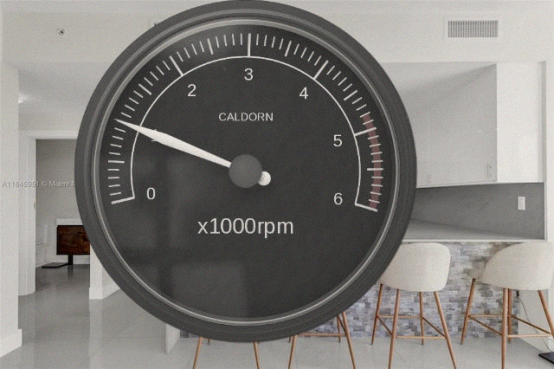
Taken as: 1000 rpm
